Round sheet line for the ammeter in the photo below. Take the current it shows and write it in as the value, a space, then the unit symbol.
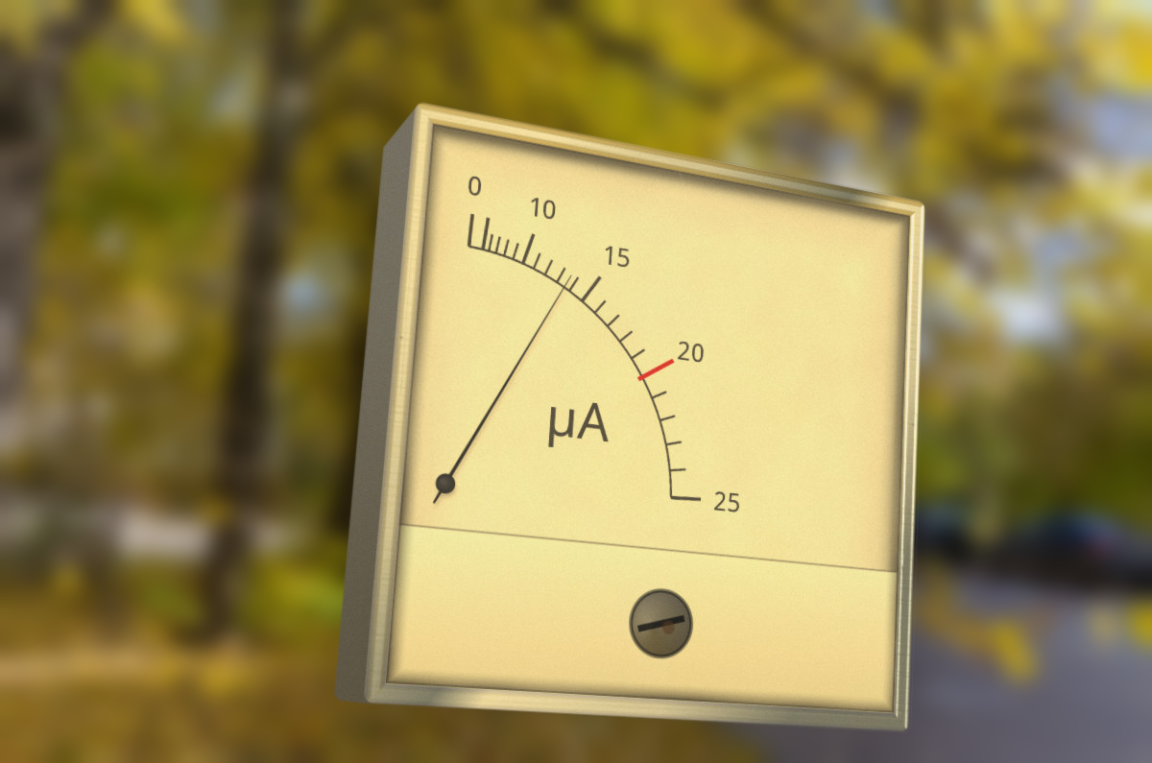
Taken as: 13.5 µA
